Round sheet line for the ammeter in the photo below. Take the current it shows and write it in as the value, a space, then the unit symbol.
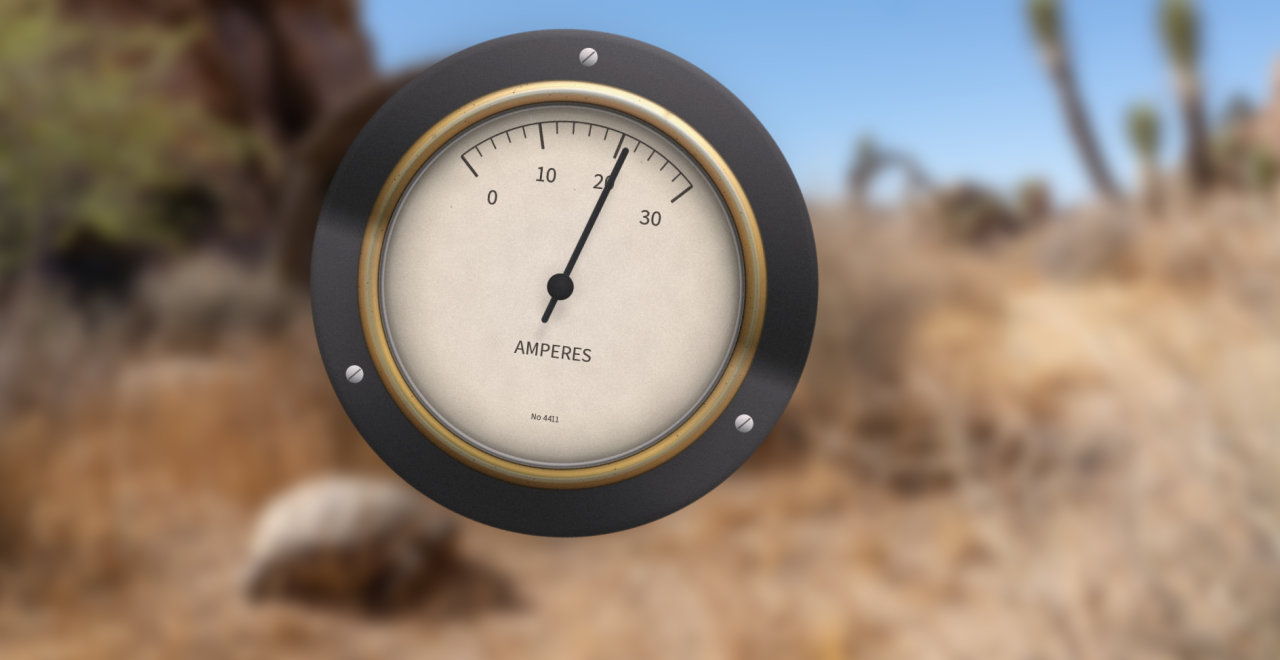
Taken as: 21 A
